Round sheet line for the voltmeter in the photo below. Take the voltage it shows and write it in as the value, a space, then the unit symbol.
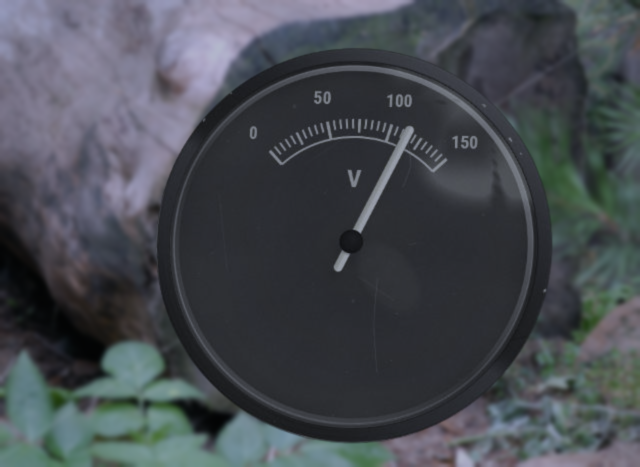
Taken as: 115 V
